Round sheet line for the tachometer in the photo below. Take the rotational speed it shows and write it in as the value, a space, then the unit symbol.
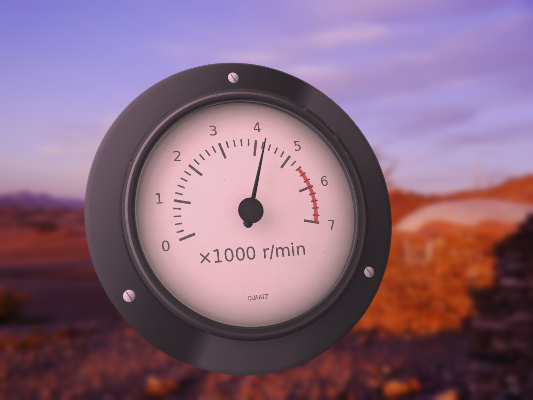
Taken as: 4200 rpm
